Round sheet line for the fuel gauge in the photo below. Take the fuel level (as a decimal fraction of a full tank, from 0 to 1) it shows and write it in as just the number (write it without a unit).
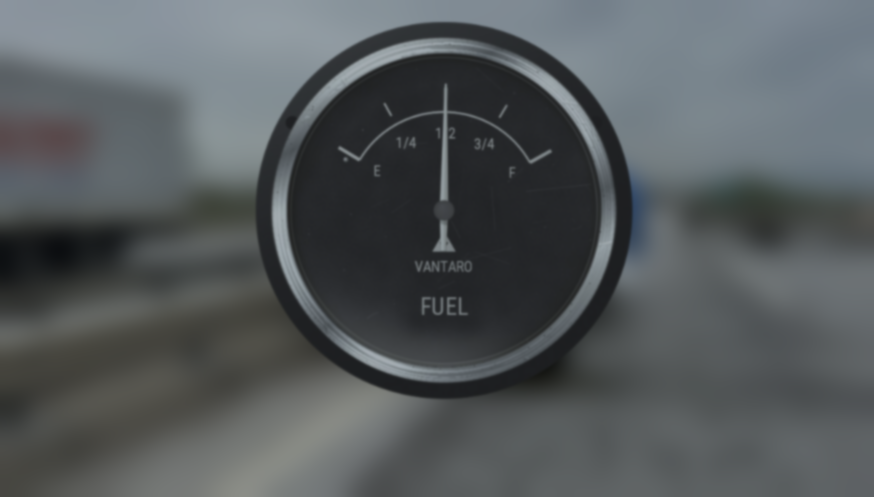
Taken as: 0.5
